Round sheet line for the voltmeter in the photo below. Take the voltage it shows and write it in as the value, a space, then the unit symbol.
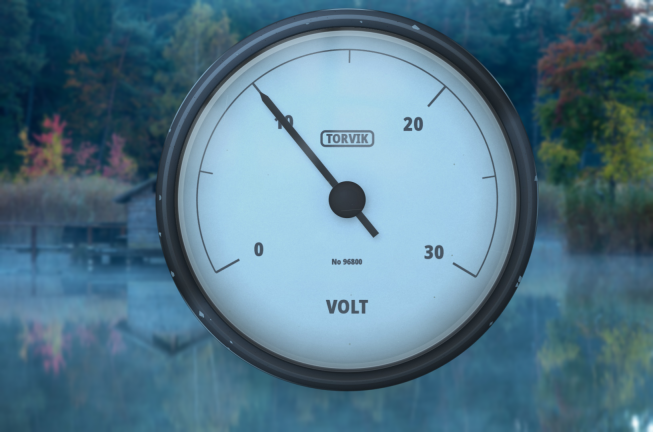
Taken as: 10 V
